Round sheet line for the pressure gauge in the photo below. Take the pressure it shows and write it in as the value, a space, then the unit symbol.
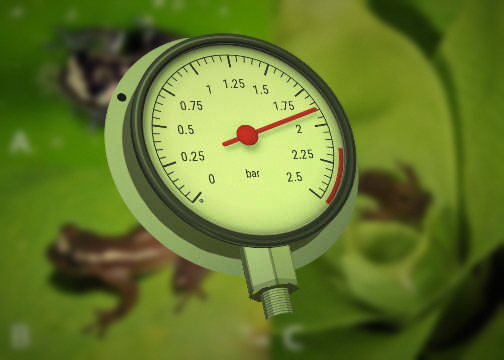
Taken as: 1.9 bar
